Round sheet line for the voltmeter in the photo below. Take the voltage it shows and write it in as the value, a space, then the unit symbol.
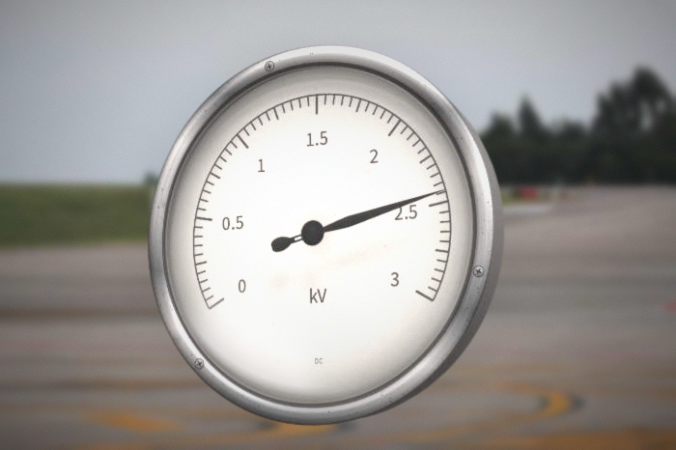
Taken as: 2.45 kV
